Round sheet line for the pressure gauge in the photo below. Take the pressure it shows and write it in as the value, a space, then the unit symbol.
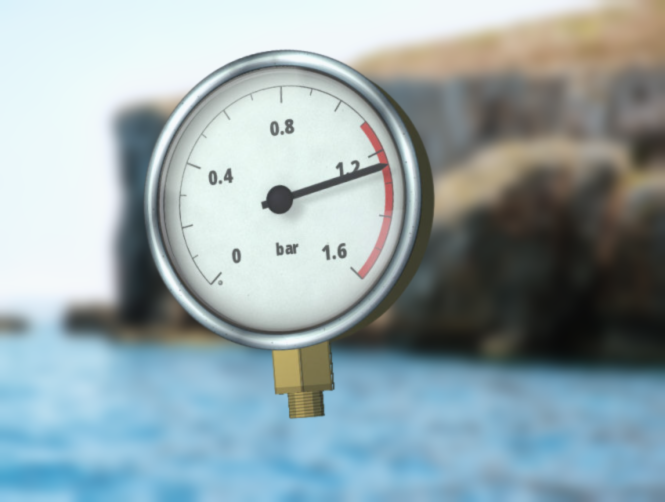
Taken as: 1.25 bar
